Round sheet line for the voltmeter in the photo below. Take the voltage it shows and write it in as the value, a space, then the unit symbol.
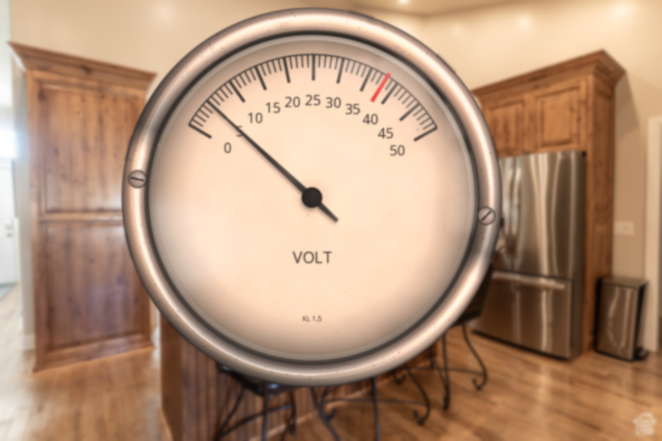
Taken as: 5 V
